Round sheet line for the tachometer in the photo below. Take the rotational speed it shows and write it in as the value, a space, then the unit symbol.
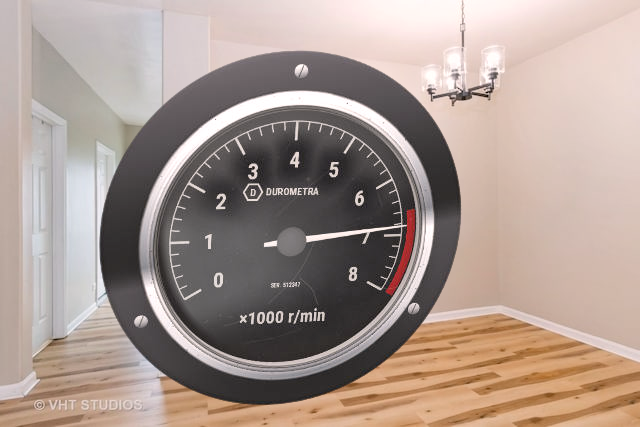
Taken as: 6800 rpm
